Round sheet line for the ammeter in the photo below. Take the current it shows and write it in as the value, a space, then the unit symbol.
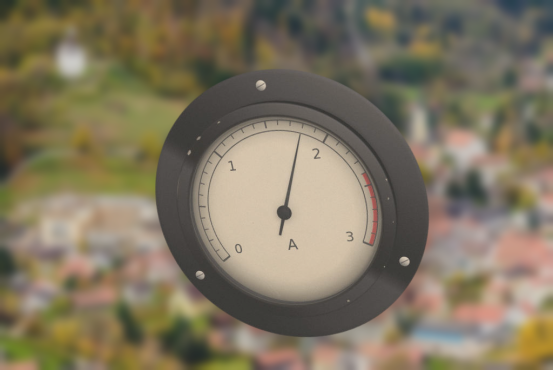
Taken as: 1.8 A
